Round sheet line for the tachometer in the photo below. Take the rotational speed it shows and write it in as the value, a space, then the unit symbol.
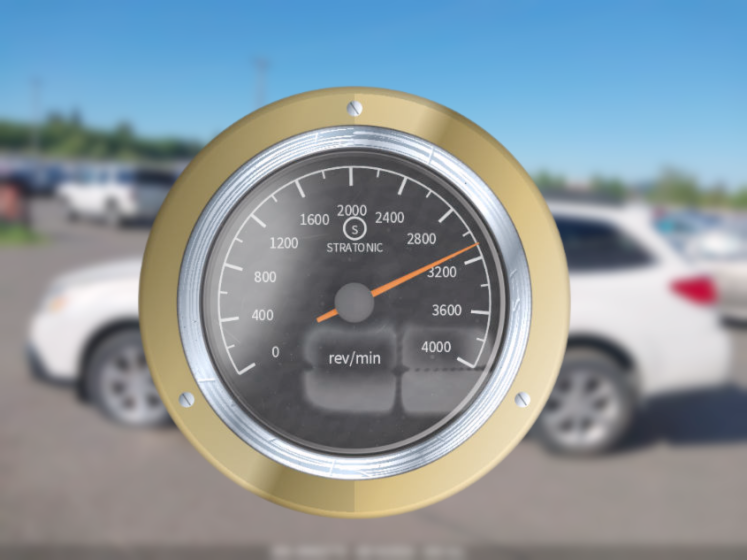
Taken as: 3100 rpm
